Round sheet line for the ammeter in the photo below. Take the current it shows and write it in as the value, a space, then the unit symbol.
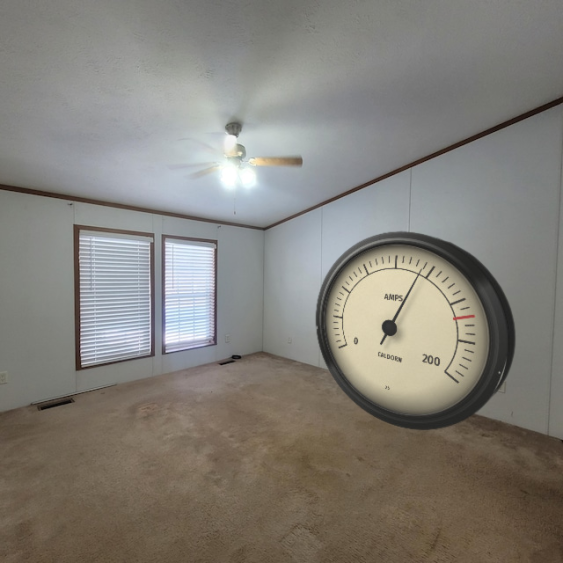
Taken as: 120 A
